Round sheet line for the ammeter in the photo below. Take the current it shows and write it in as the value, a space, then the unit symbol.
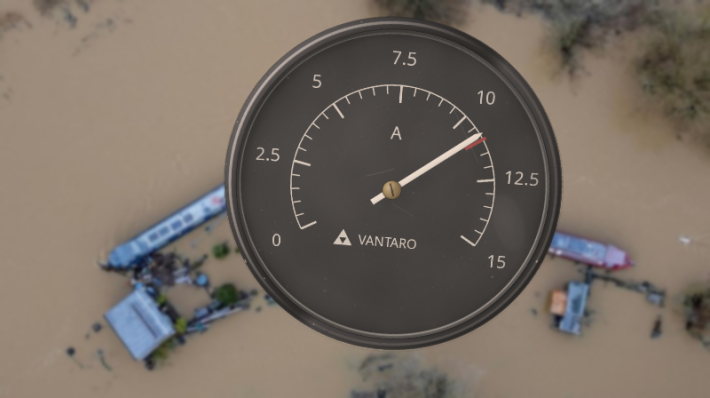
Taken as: 10.75 A
